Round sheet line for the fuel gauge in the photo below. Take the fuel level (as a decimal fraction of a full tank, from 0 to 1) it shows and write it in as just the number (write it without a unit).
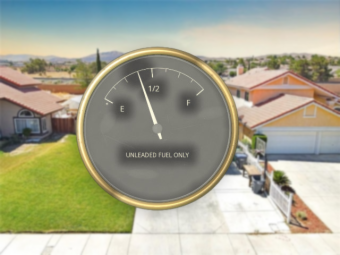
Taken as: 0.375
